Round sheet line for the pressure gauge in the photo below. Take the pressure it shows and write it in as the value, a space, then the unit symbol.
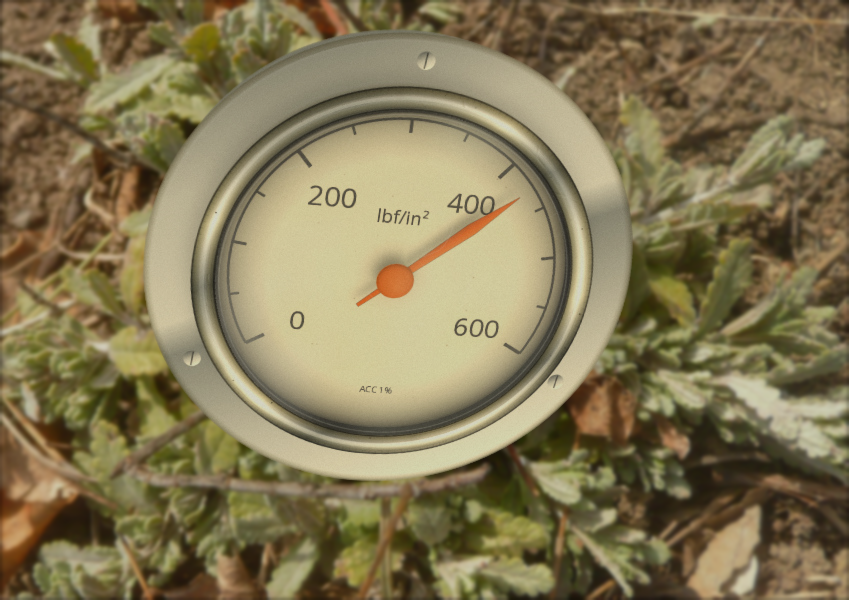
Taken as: 425 psi
